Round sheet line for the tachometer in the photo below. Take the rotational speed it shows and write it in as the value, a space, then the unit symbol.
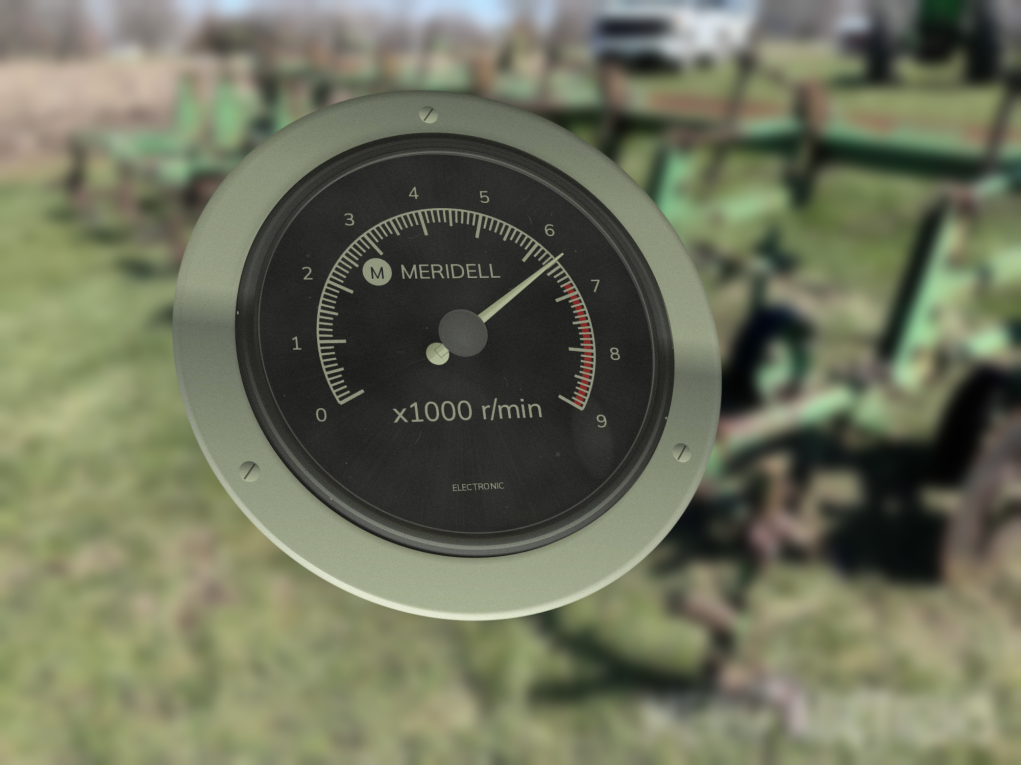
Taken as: 6400 rpm
